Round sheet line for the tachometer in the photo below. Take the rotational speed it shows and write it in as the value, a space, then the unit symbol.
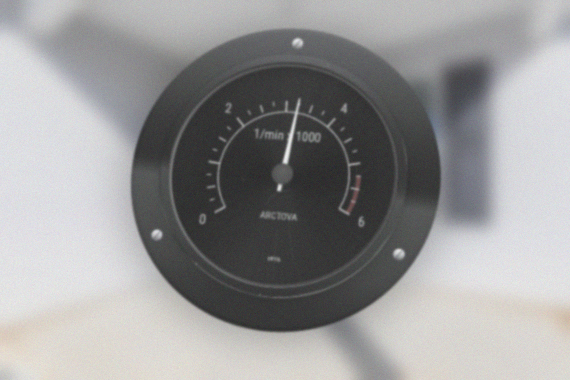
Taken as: 3250 rpm
